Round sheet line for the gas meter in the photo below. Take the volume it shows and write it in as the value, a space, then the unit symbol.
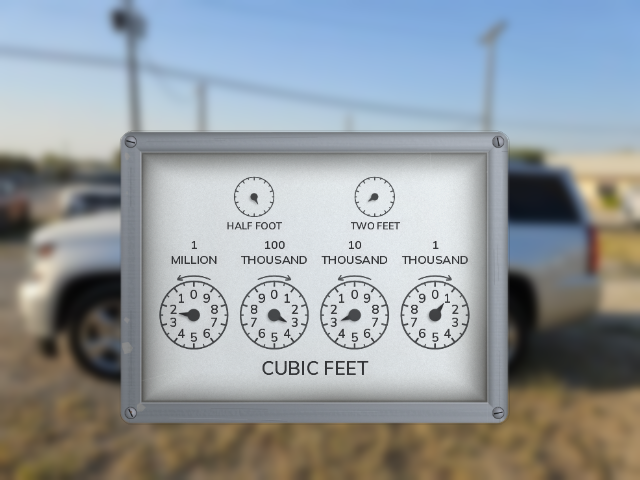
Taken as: 233100 ft³
